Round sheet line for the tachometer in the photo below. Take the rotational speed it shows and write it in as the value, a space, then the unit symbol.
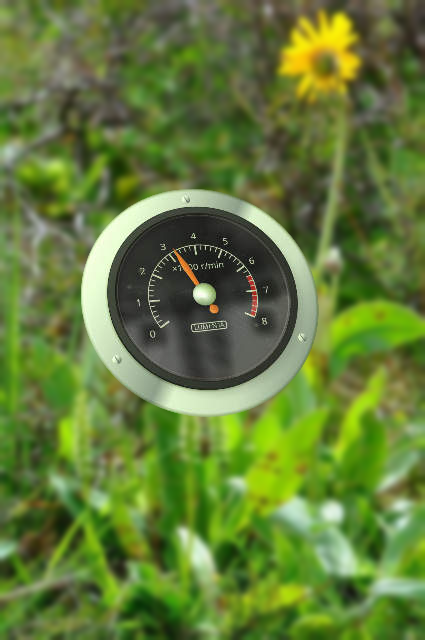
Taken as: 3200 rpm
